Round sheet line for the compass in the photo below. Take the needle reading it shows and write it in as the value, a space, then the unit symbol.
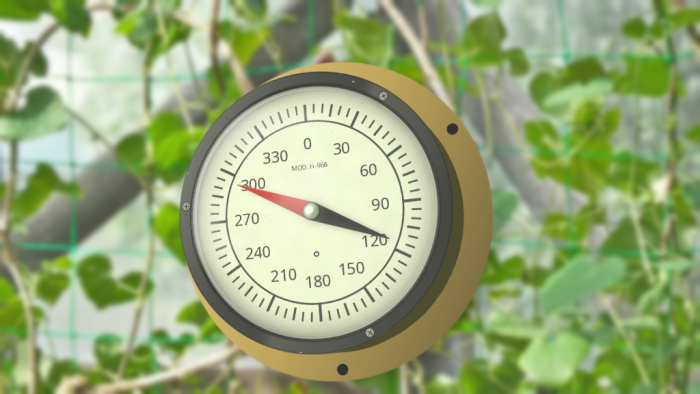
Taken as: 295 °
